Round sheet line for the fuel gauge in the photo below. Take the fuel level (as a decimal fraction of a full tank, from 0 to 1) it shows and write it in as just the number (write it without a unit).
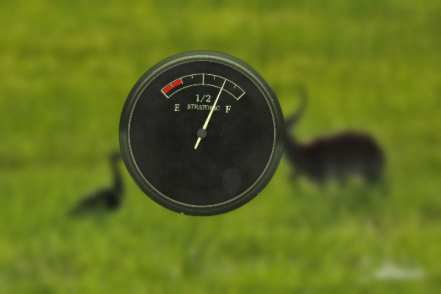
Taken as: 0.75
